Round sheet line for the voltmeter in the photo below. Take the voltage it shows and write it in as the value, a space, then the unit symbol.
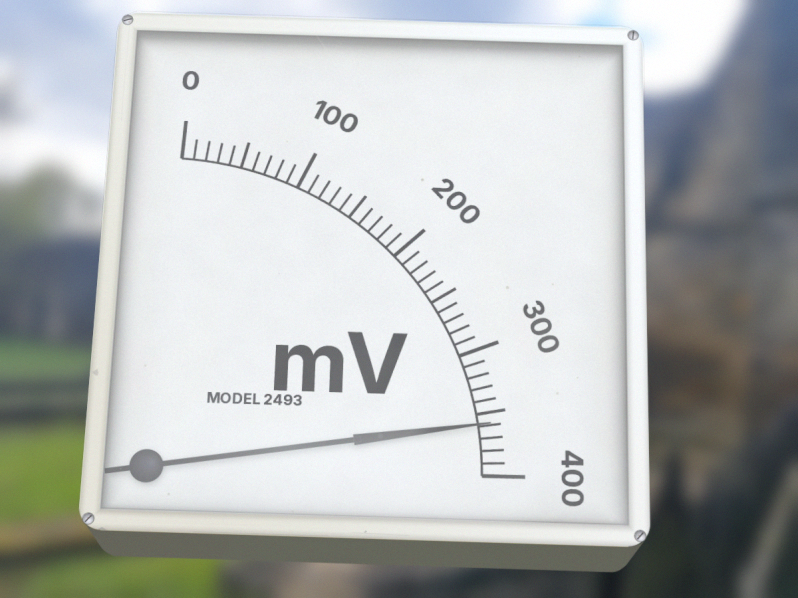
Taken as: 360 mV
